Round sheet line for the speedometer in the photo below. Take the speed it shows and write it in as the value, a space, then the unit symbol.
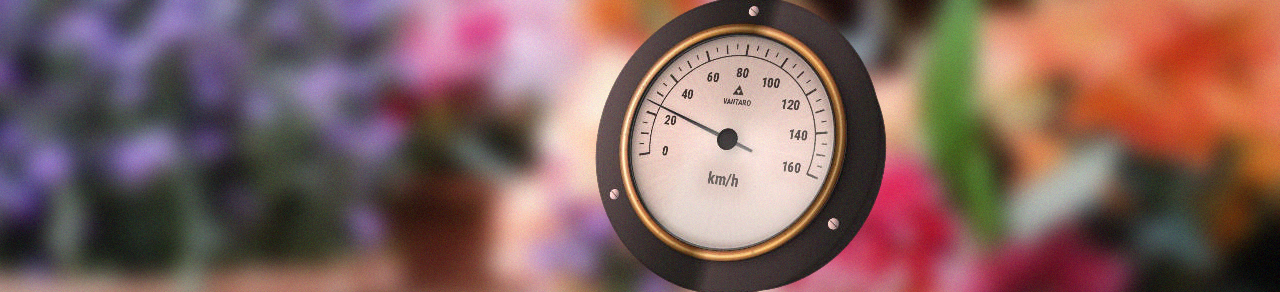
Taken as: 25 km/h
